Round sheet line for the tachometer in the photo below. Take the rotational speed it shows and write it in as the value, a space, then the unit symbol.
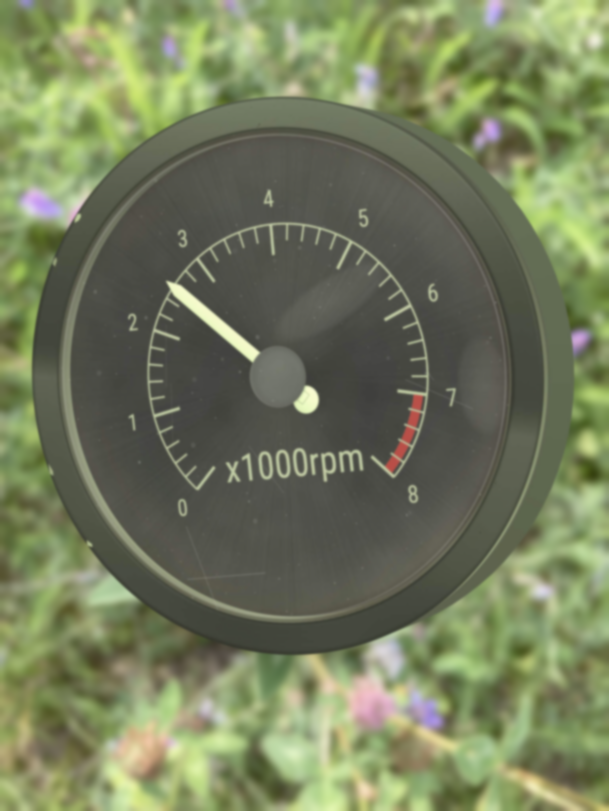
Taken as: 2600 rpm
